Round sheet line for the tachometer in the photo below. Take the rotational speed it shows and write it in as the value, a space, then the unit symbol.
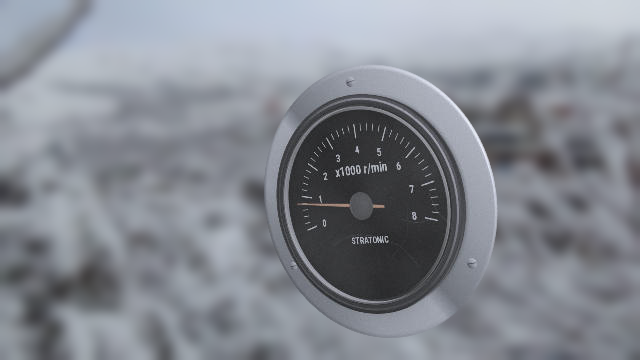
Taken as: 800 rpm
